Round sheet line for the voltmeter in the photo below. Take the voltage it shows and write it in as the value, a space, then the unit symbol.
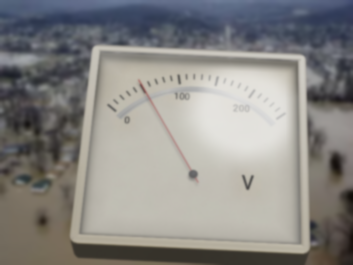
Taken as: 50 V
